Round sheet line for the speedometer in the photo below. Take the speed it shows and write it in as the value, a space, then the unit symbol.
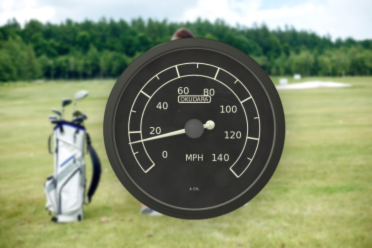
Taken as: 15 mph
